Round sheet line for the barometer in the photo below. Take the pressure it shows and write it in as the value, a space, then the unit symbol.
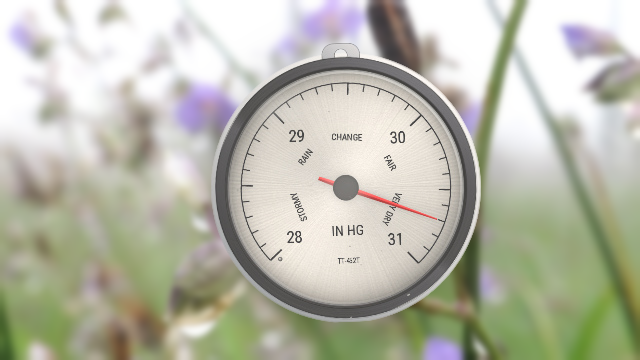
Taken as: 30.7 inHg
